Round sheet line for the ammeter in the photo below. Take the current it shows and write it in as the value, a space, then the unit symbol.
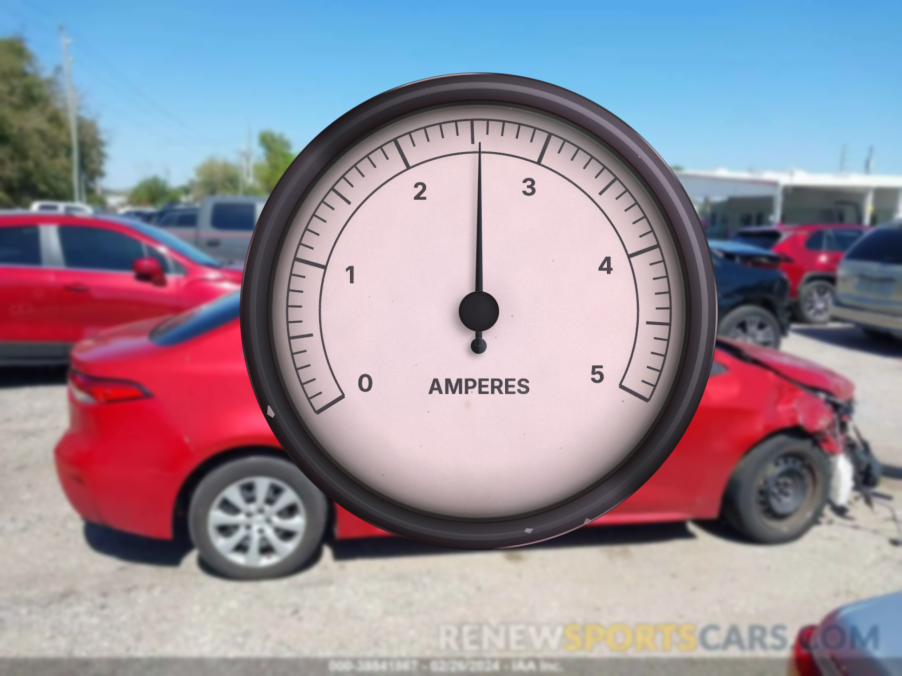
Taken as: 2.55 A
